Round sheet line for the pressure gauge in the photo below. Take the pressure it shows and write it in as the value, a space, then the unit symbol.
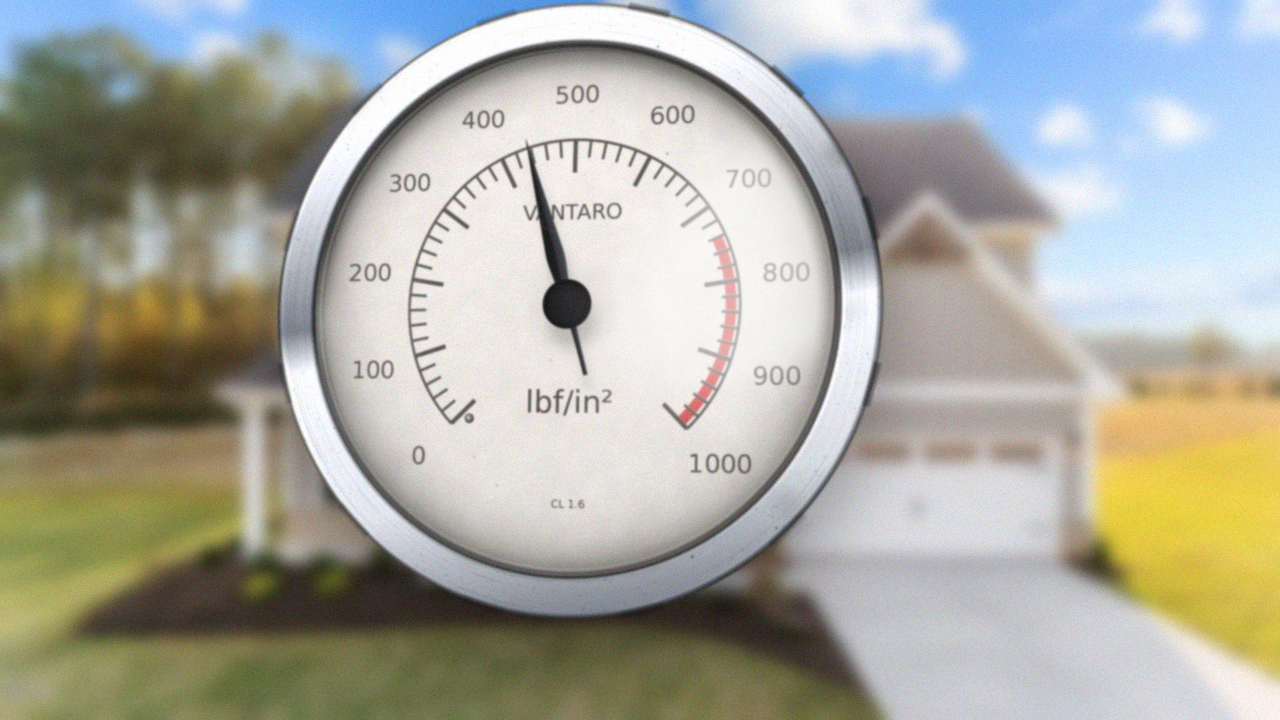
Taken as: 440 psi
